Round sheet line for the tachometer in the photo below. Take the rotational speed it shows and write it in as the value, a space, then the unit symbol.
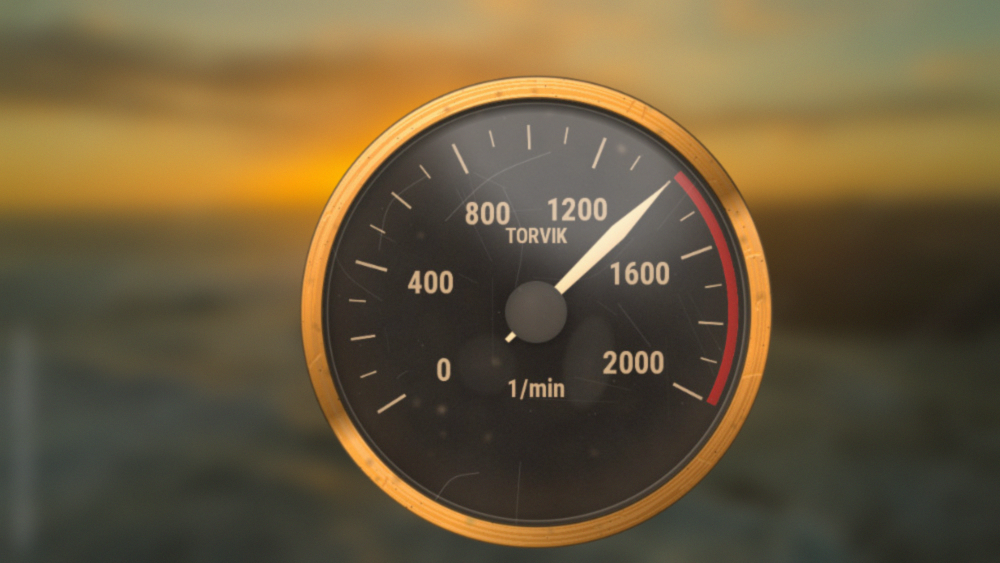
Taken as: 1400 rpm
